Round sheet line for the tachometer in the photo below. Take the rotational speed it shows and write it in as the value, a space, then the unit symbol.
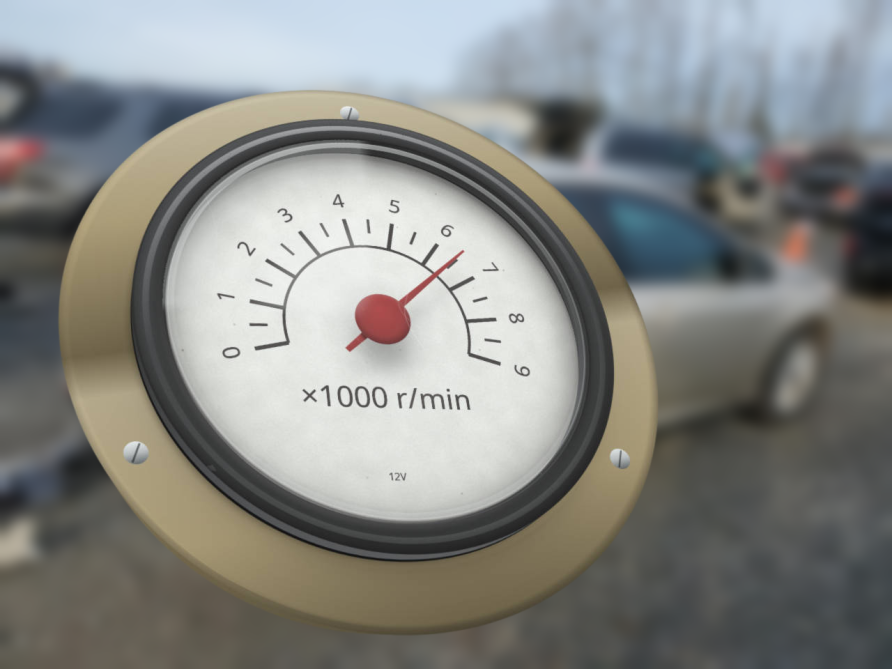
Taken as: 6500 rpm
